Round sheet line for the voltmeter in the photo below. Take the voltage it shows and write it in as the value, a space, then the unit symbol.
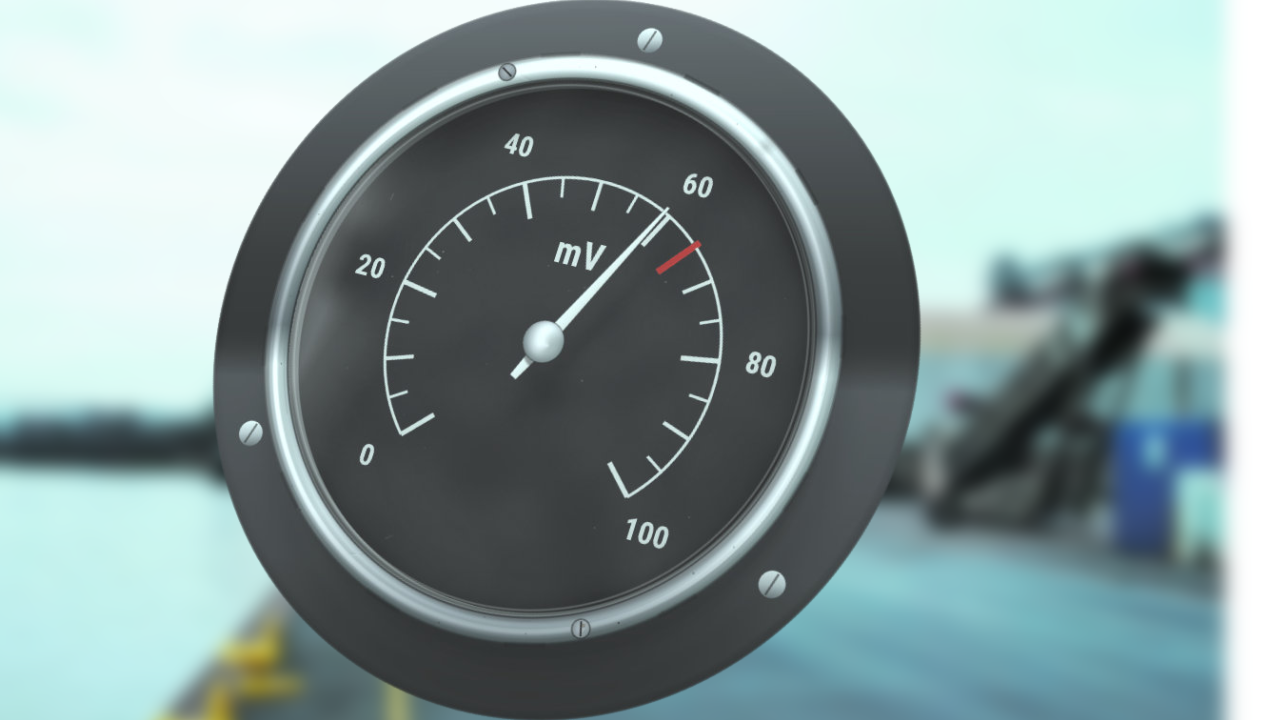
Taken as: 60 mV
